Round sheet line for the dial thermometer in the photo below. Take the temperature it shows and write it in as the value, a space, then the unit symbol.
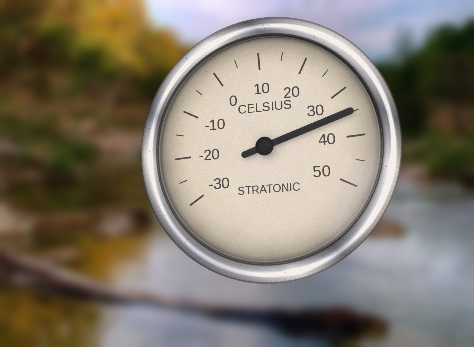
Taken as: 35 °C
